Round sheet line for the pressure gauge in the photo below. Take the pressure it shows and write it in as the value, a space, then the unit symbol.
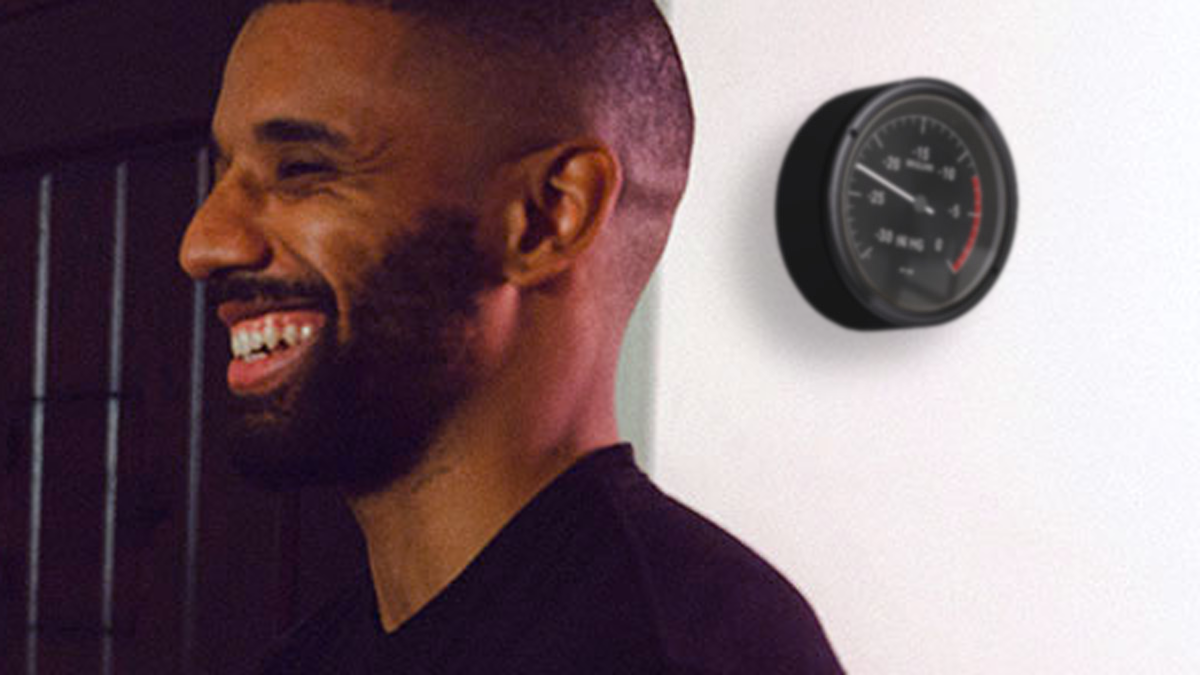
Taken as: -23 inHg
